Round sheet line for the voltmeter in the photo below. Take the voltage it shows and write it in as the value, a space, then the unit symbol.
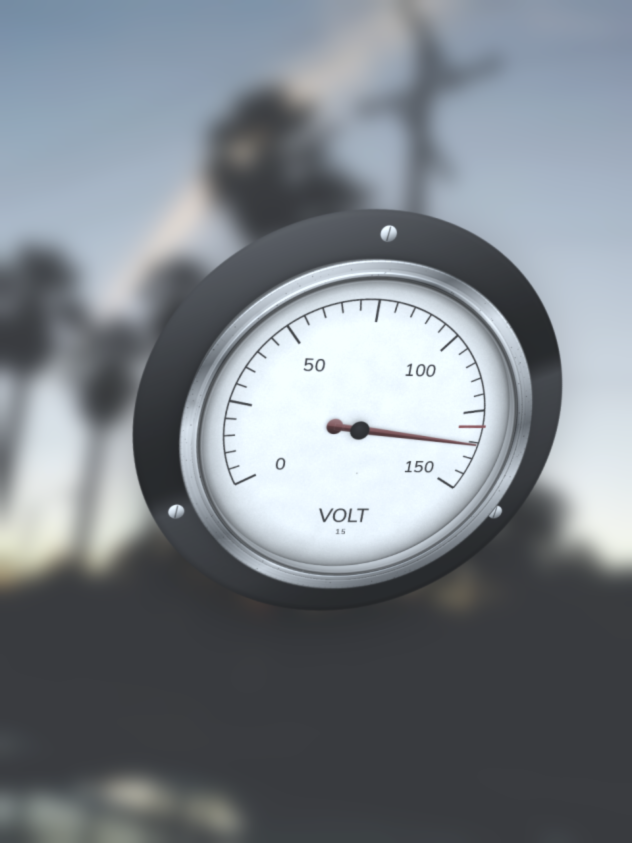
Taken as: 135 V
